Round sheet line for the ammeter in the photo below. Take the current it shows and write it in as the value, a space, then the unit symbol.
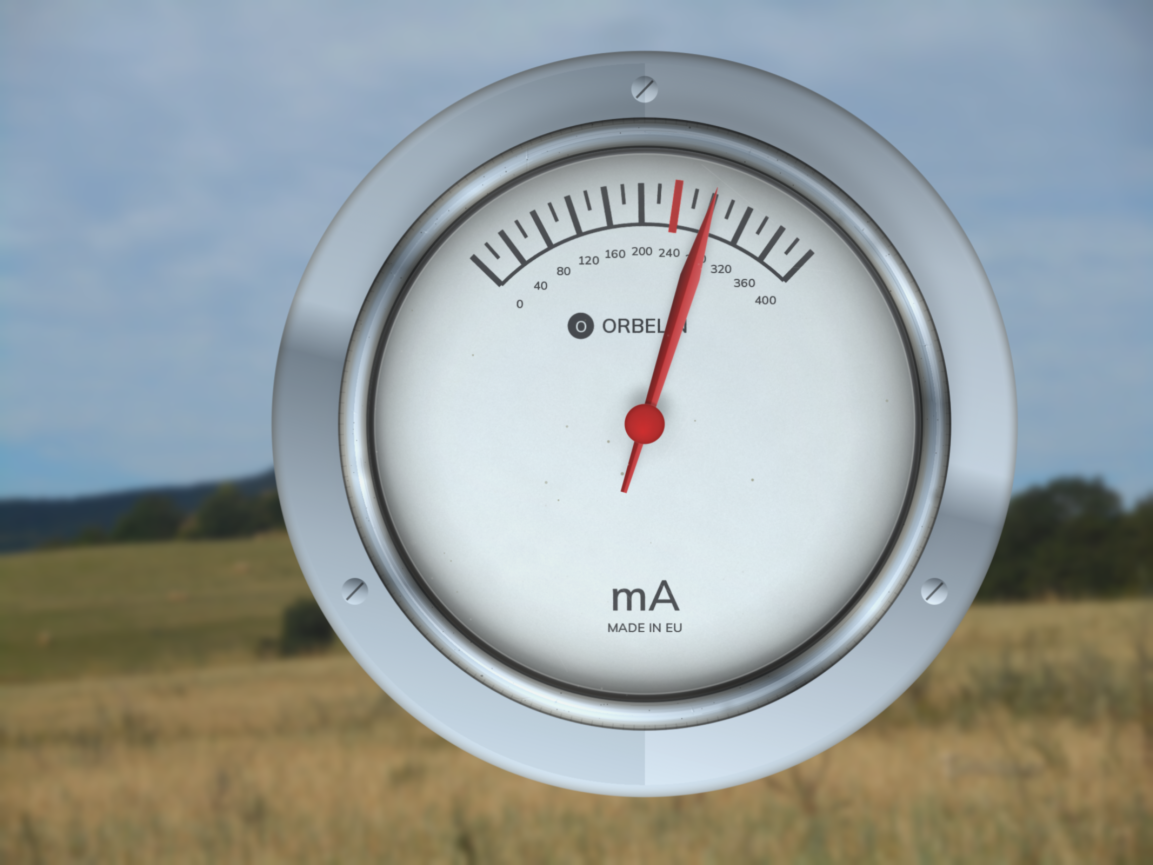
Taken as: 280 mA
